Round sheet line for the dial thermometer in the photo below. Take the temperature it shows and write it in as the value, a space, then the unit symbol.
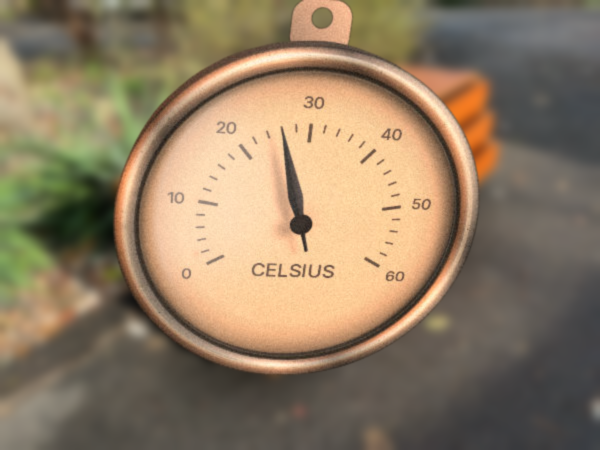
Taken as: 26 °C
